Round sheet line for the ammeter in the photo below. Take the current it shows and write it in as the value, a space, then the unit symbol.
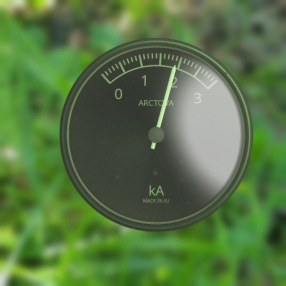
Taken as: 1.9 kA
